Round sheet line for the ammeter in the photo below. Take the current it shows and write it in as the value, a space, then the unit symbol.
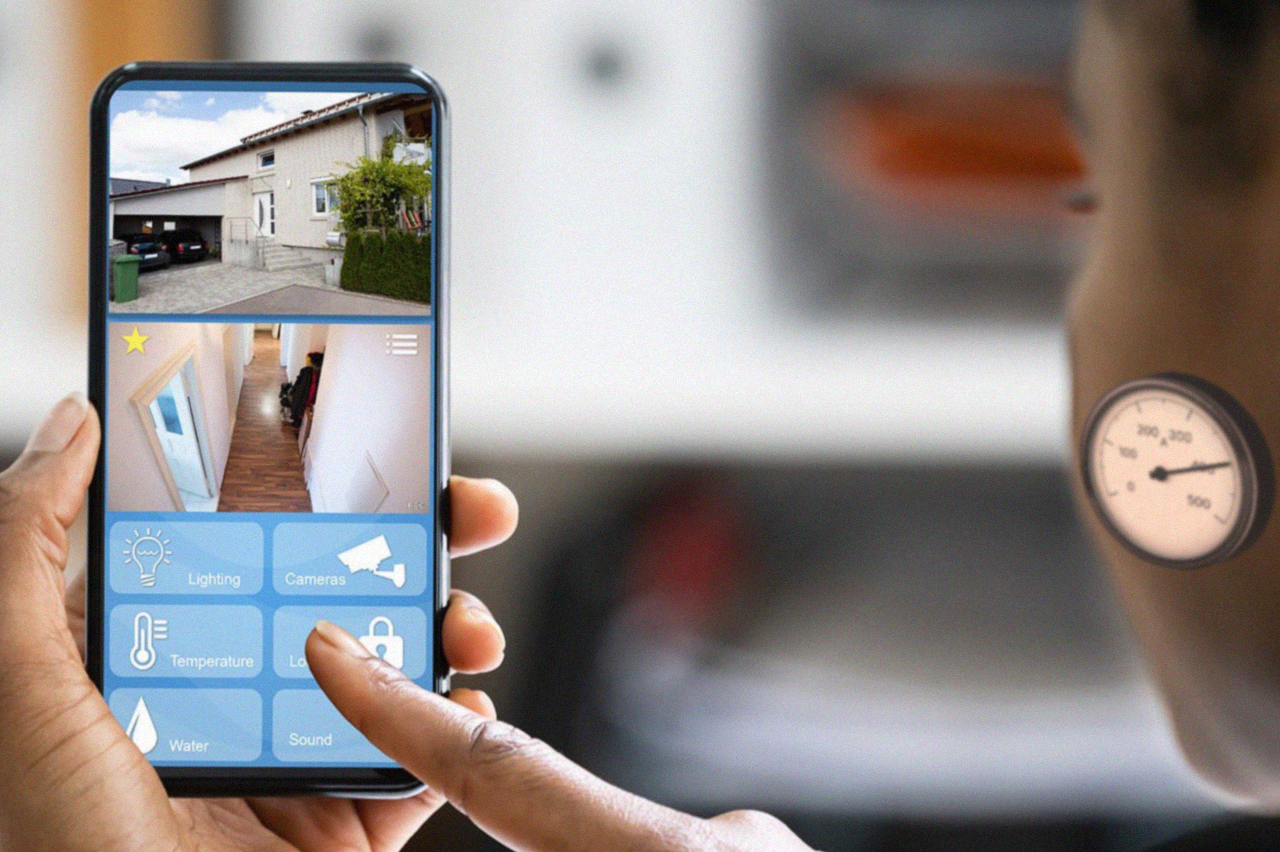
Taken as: 400 A
